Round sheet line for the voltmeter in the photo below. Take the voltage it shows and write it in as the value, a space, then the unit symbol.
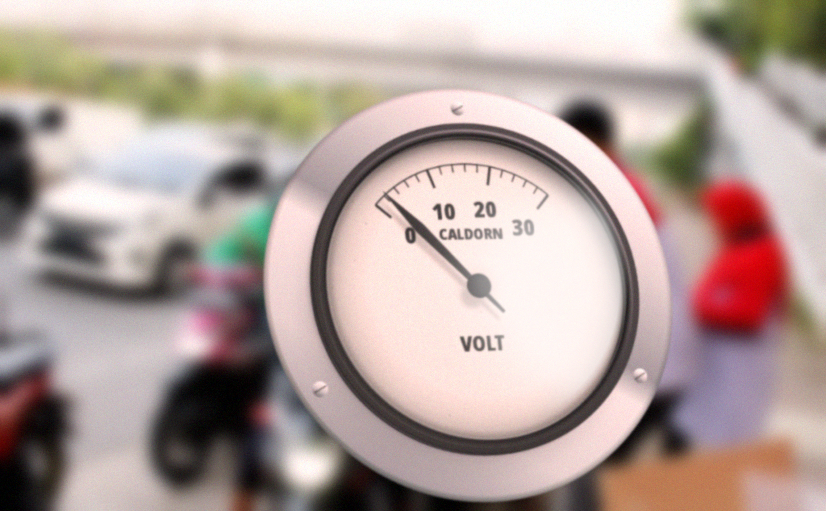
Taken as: 2 V
